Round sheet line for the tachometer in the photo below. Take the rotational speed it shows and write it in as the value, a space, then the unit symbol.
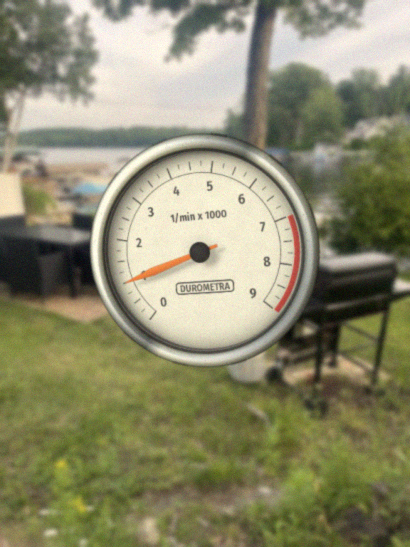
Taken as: 1000 rpm
